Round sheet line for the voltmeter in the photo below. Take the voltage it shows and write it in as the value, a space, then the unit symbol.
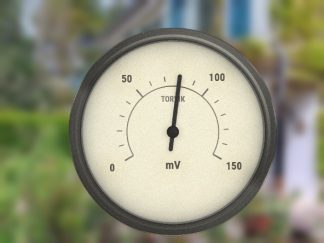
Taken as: 80 mV
